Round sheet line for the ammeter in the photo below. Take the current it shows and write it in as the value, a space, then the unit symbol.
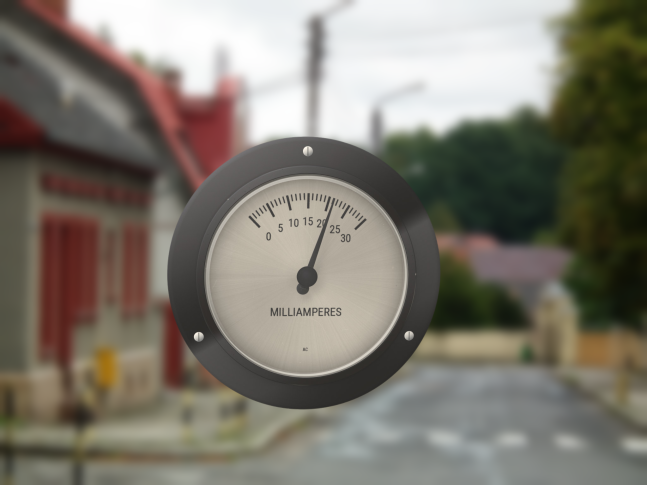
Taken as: 21 mA
